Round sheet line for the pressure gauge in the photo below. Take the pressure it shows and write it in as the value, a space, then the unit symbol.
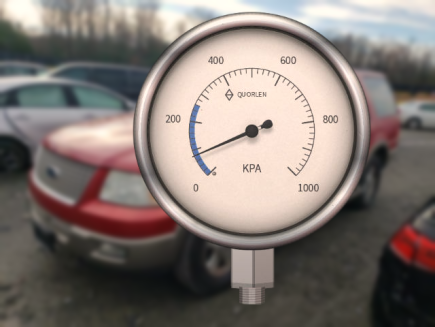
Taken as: 80 kPa
